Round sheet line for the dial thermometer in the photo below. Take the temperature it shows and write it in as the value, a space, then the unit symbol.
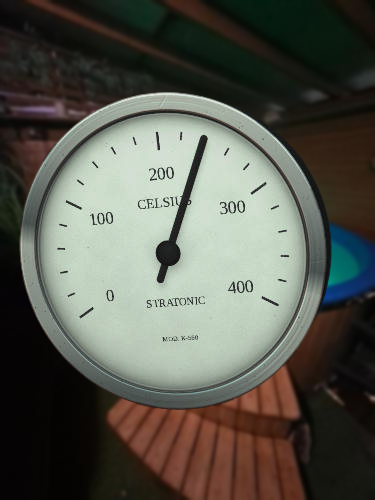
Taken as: 240 °C
